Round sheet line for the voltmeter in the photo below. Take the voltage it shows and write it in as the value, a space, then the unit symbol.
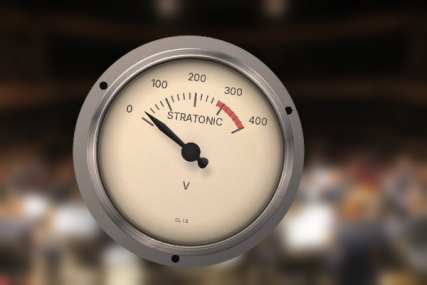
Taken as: 20 V
